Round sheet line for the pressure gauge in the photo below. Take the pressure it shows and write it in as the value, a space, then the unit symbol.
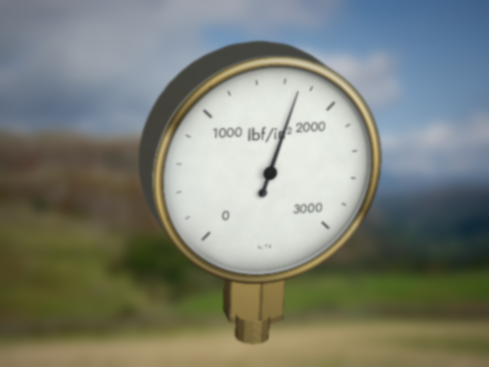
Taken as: 1700 psi
